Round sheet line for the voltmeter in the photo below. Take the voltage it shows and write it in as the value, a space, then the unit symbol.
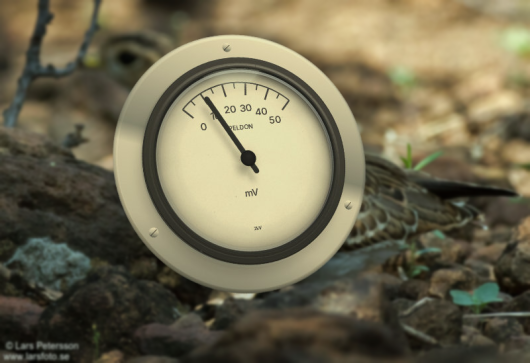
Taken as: 10 mV
